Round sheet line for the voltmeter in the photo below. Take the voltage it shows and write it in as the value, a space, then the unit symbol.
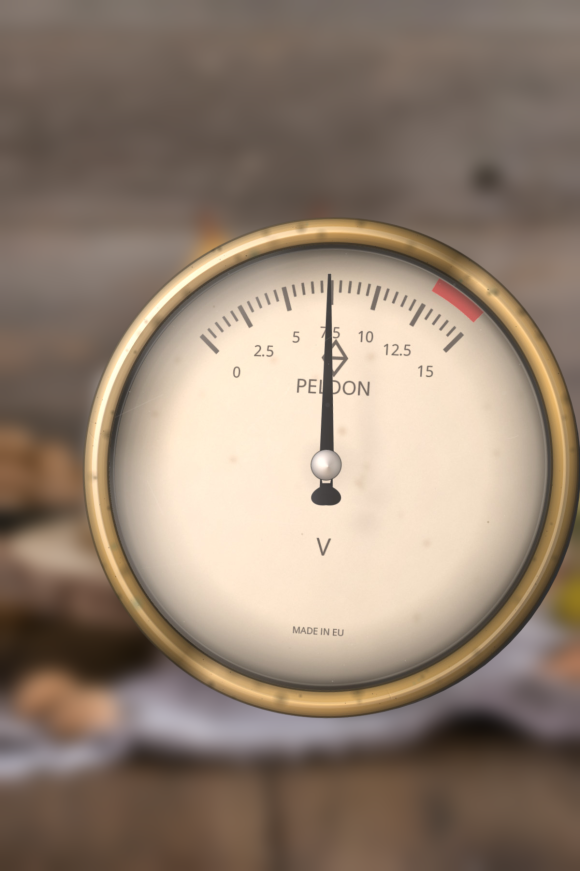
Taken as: 7.5 V
